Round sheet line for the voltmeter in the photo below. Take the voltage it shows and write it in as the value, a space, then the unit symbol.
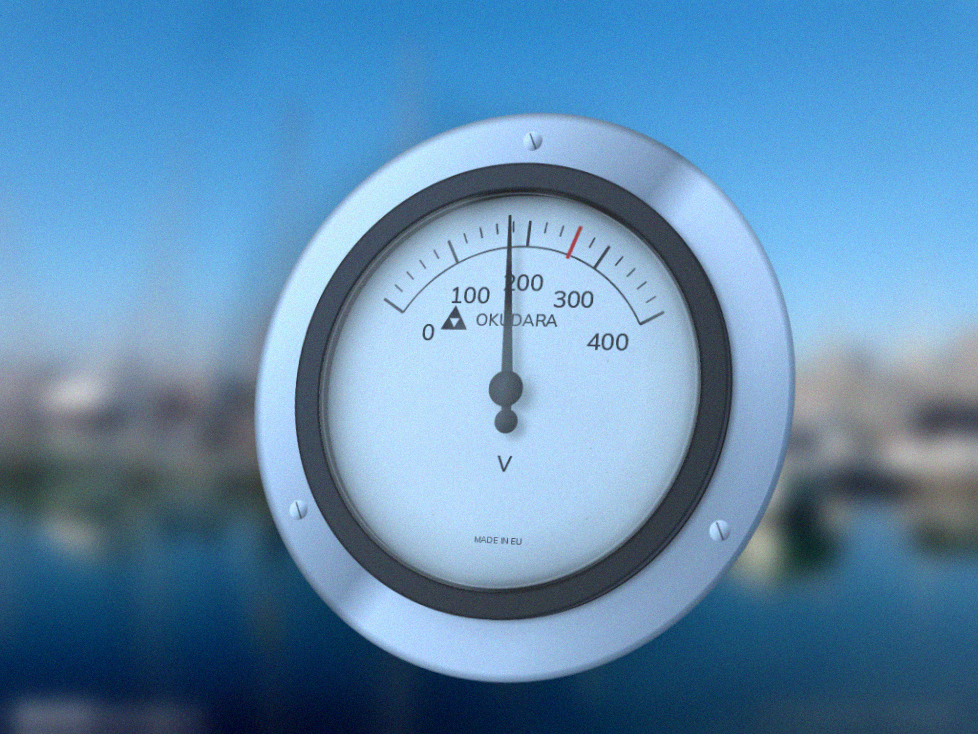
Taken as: 180 V
